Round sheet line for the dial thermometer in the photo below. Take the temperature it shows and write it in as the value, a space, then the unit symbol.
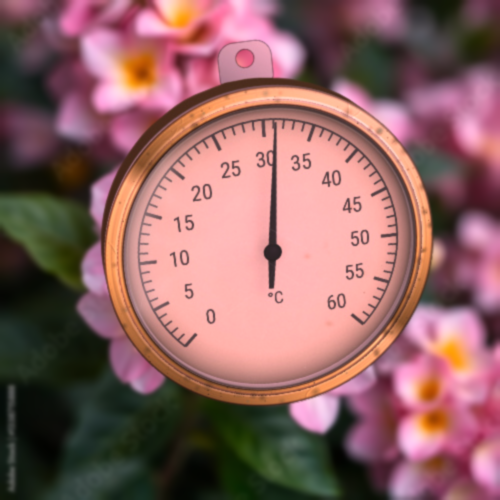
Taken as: 31 °C
